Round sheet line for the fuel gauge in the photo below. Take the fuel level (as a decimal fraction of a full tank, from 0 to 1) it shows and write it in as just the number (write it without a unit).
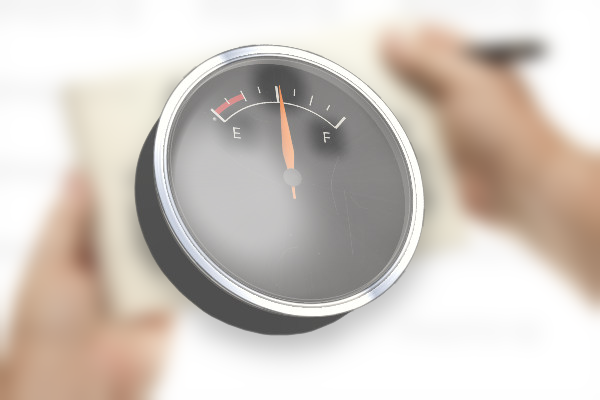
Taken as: 0.5
